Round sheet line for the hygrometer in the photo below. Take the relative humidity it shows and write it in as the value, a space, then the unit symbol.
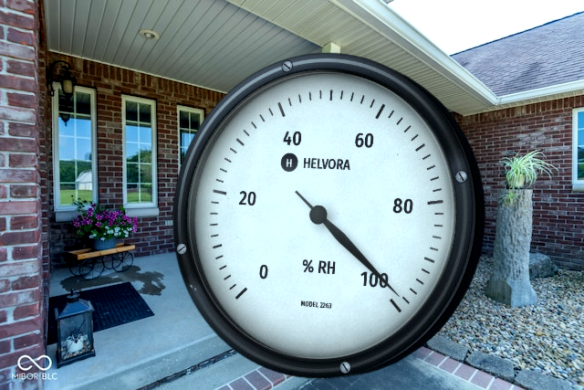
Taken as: 98 %
